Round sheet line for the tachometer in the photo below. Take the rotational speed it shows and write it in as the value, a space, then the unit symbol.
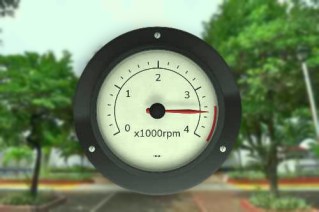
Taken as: 3500 rpm
